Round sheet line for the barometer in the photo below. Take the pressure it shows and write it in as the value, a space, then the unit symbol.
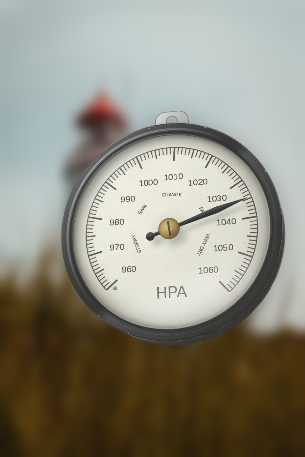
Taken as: 1035 hPa
